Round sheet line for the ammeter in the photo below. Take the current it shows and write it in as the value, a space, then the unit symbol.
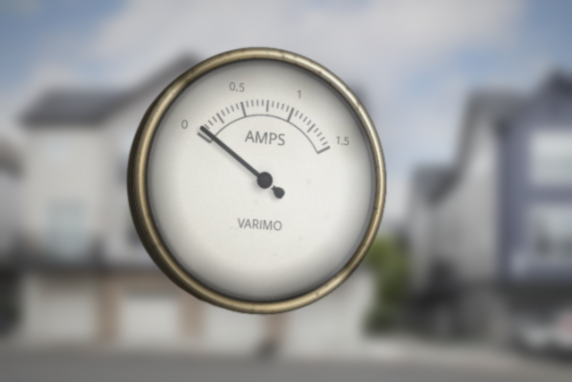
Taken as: 0.05 A
